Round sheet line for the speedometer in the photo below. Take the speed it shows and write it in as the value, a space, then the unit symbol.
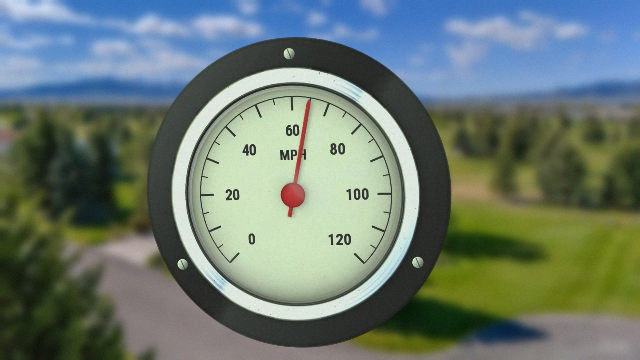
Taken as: 65 mph
